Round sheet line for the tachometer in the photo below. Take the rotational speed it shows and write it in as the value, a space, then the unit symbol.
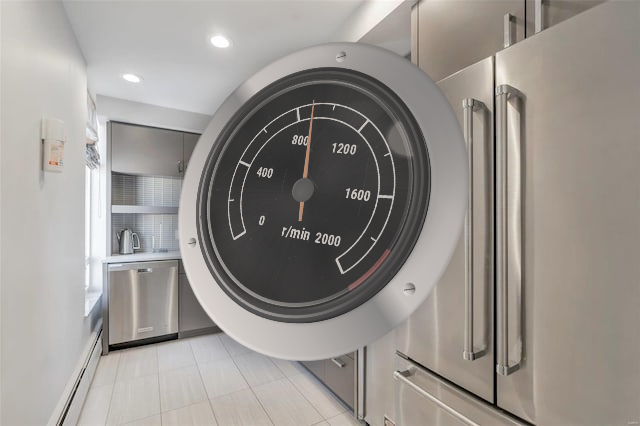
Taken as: 900 rpm
